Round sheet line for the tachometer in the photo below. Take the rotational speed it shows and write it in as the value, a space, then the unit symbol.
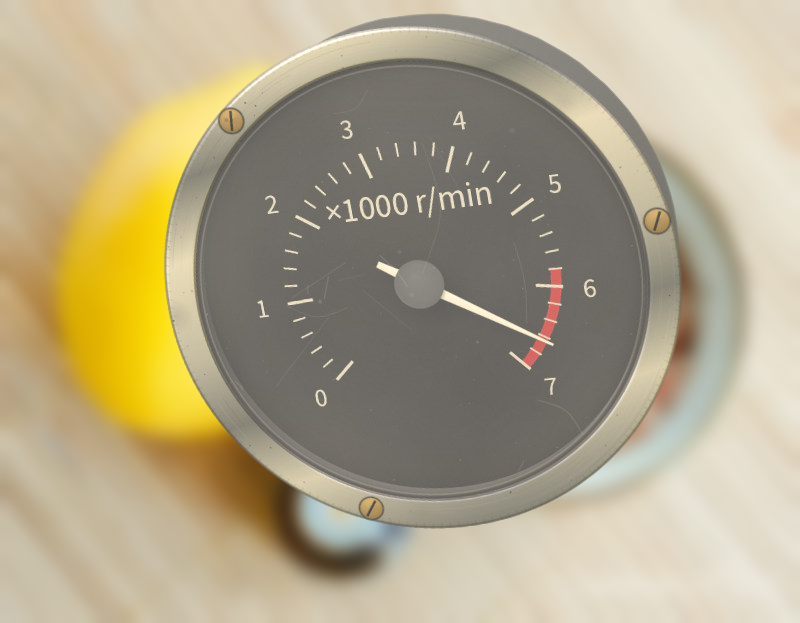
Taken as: 6600 rpm
